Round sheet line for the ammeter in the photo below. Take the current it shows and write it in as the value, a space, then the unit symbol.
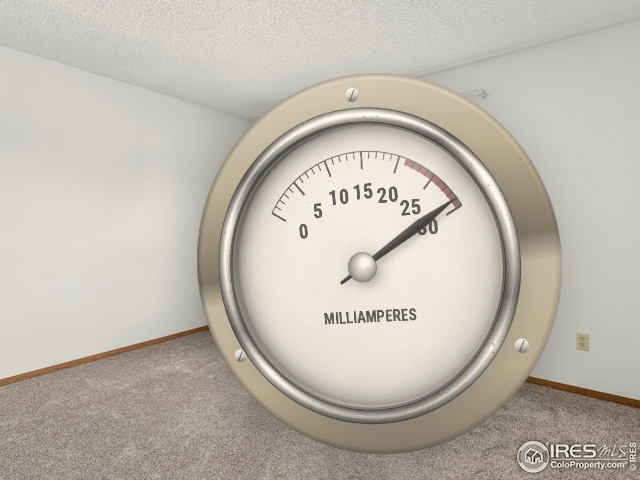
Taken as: 29 mA
